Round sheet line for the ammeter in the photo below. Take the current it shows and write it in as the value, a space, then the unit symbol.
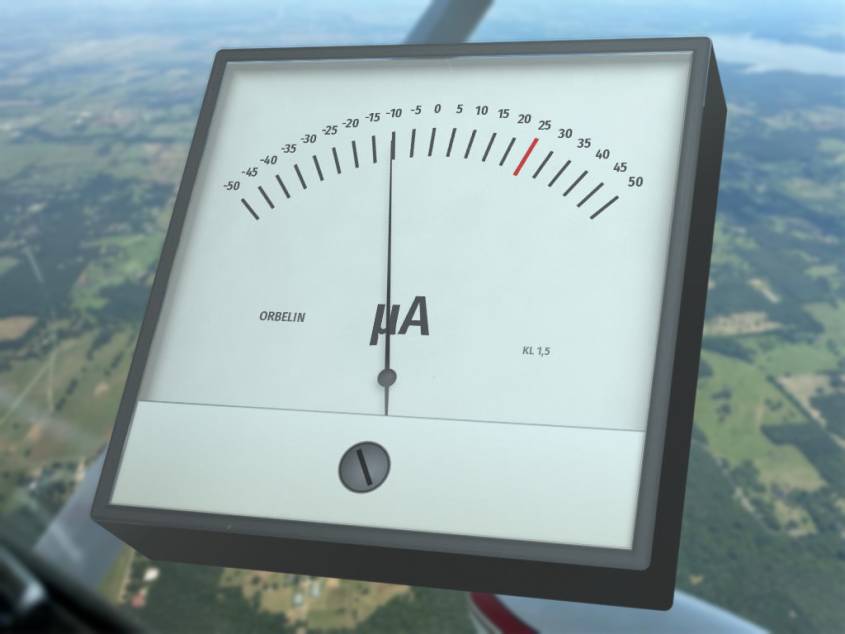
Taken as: -10 µA
